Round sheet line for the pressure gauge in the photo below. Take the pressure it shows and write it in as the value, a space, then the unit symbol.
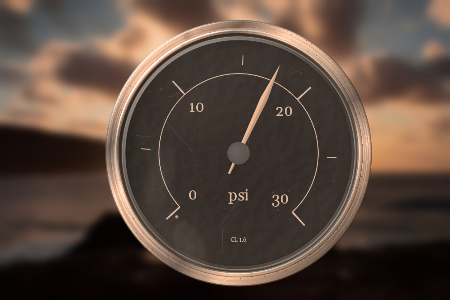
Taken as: 17.5 psi
